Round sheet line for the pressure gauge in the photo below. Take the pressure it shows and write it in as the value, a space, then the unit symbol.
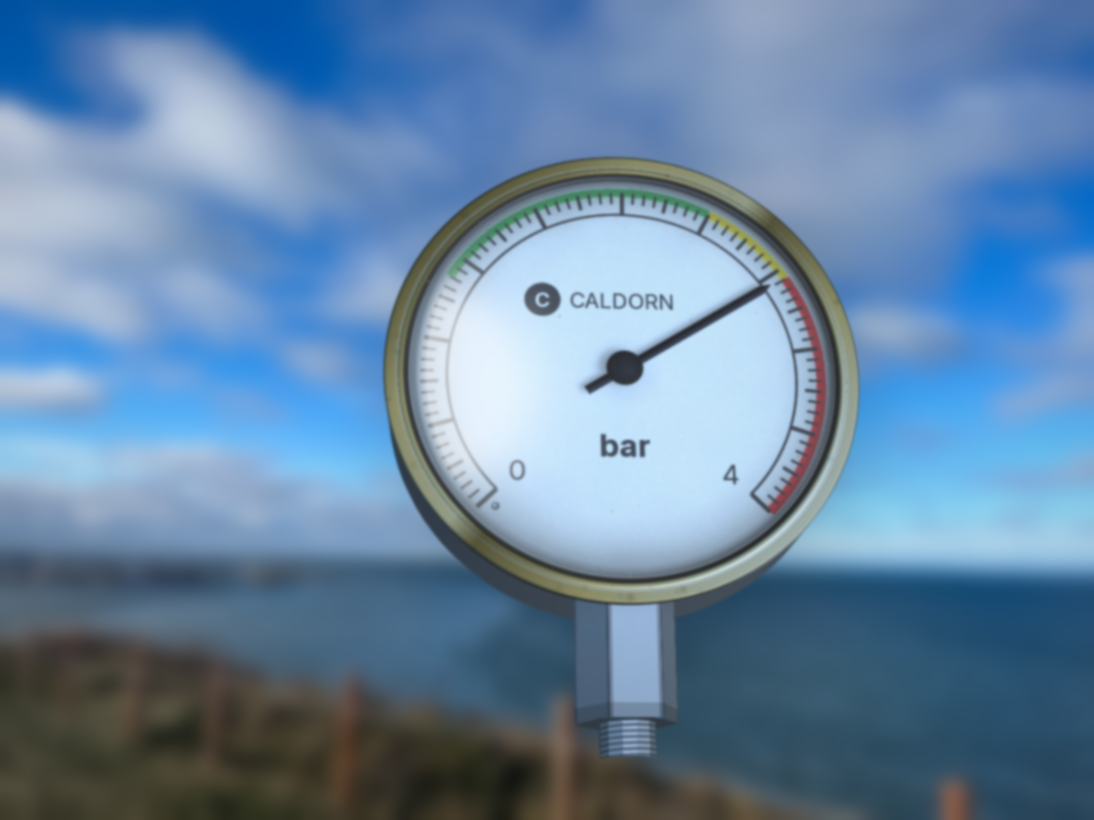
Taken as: 2.85 bar
